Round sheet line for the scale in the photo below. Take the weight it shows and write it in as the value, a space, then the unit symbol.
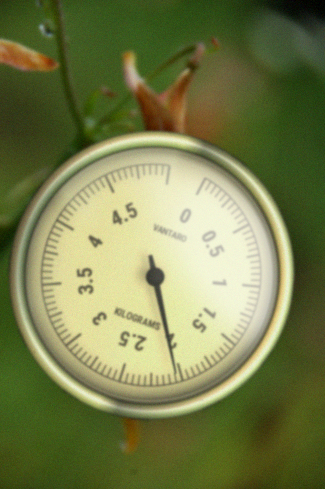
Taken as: 2.05 kg
